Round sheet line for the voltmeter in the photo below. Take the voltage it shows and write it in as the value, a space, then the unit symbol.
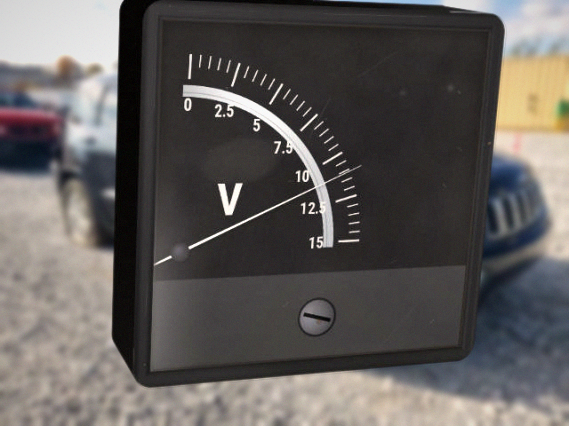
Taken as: 11 V
